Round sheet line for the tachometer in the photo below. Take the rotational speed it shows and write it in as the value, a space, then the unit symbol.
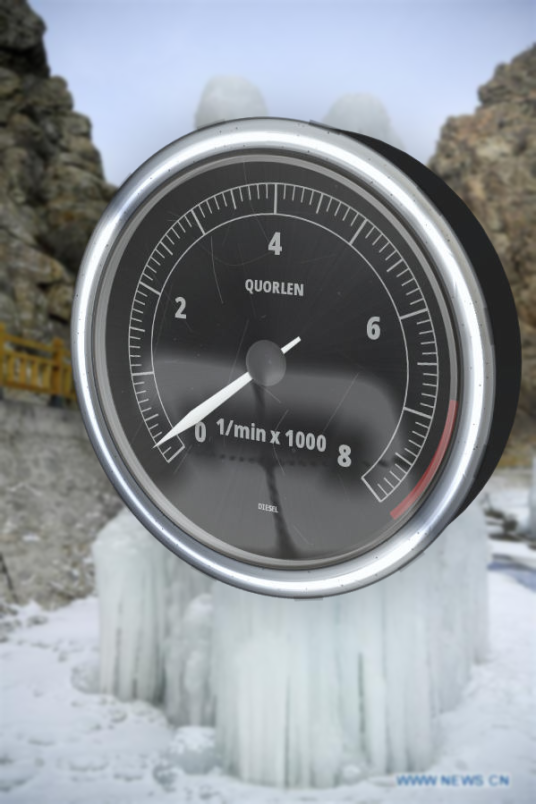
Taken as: 200 rpm
